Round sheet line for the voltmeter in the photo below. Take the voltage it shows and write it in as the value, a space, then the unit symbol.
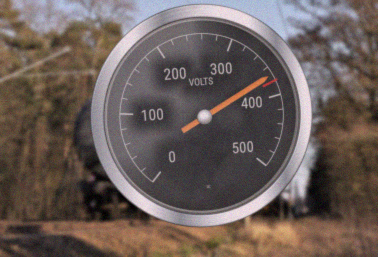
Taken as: 370 V
